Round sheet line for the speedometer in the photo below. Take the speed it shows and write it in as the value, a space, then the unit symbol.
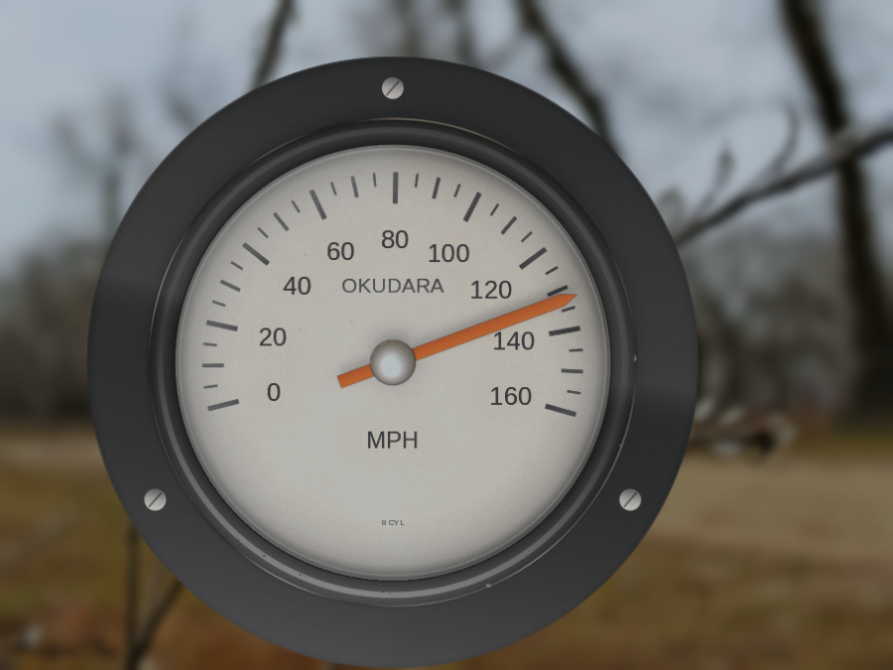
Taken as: 132.5 mph
